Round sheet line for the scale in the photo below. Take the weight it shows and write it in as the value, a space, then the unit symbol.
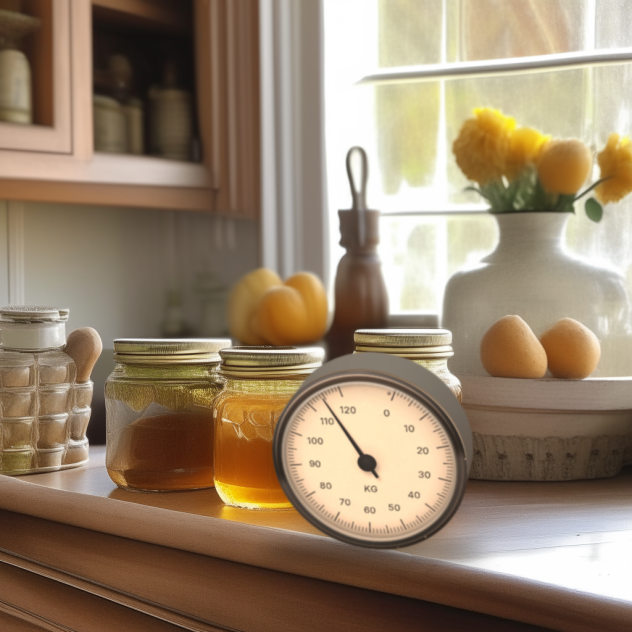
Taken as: 115 kg
